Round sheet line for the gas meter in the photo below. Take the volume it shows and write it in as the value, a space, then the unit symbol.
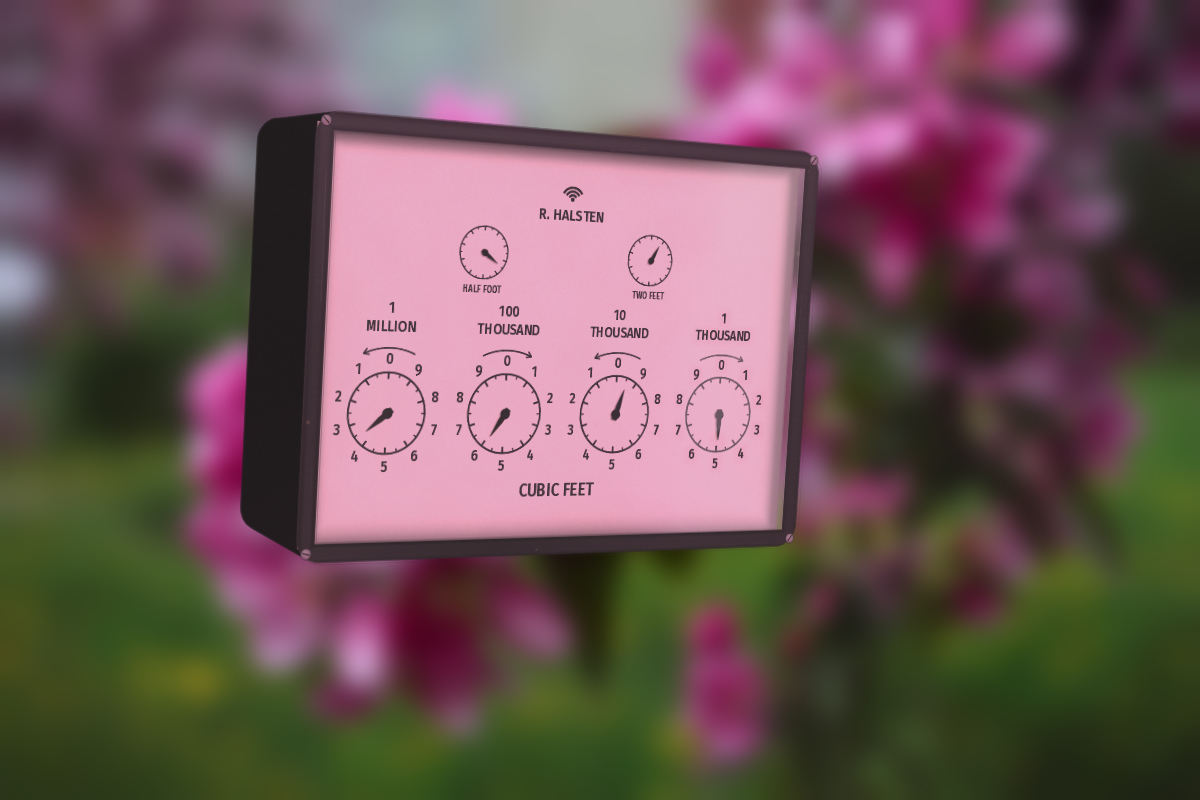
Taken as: 359500 ft³
